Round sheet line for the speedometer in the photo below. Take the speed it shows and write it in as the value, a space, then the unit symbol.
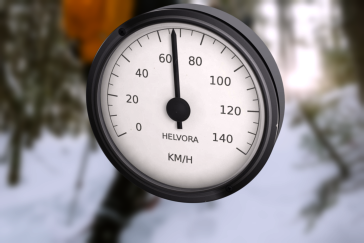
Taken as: 67.5 km/h
